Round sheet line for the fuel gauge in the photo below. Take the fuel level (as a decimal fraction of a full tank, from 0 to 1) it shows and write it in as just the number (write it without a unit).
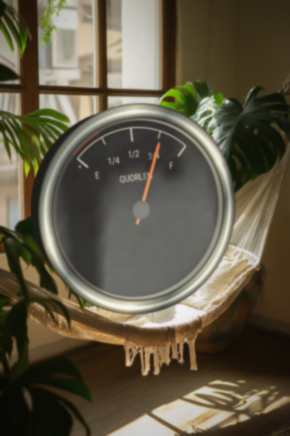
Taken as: 0.75
